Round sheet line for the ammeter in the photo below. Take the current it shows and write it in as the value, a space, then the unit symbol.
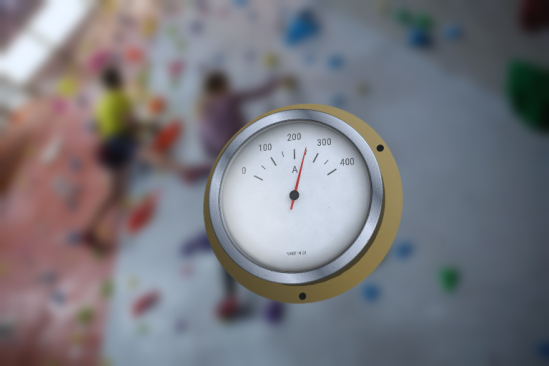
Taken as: 250 A
